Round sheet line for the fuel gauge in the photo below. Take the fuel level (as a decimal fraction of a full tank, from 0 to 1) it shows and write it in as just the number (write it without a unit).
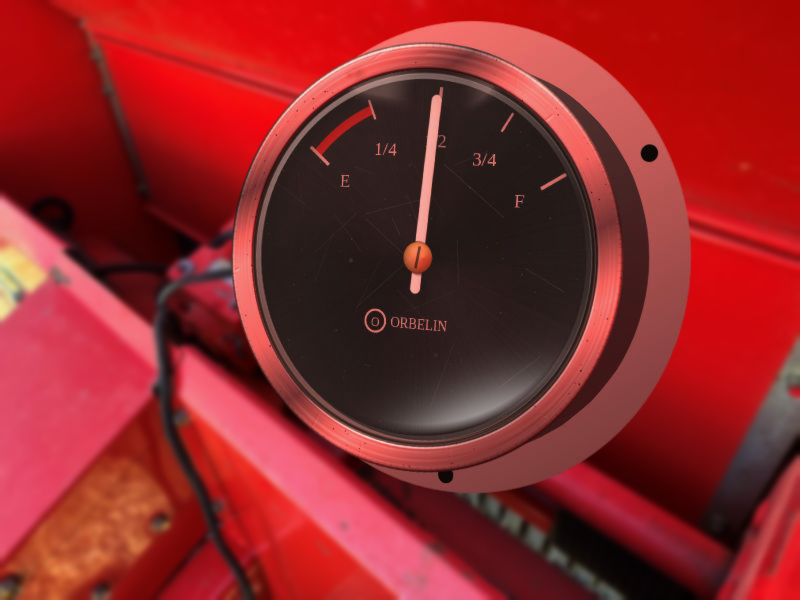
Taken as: 0.5
